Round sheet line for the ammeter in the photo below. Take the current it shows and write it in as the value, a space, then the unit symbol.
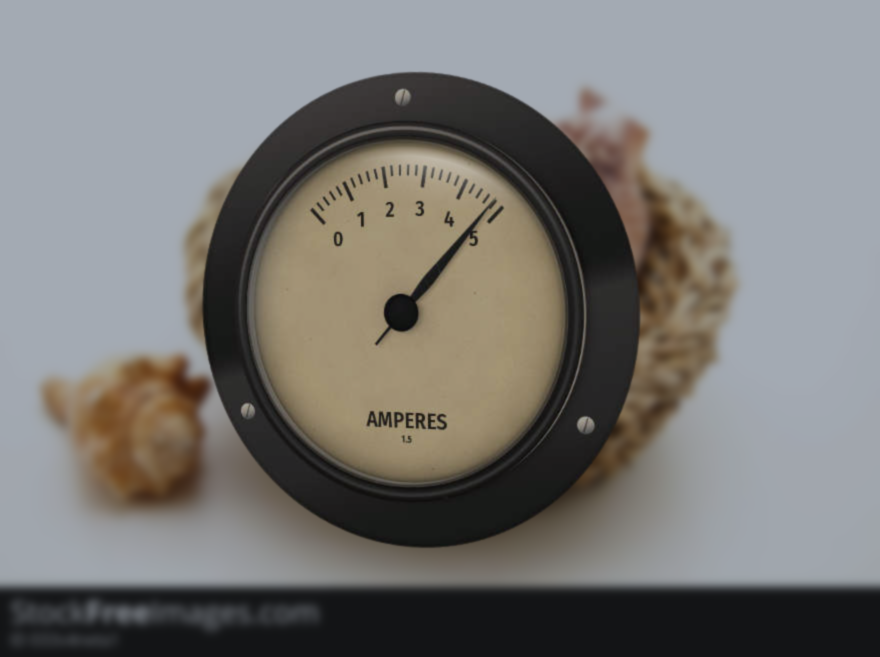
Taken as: 4.8 A
